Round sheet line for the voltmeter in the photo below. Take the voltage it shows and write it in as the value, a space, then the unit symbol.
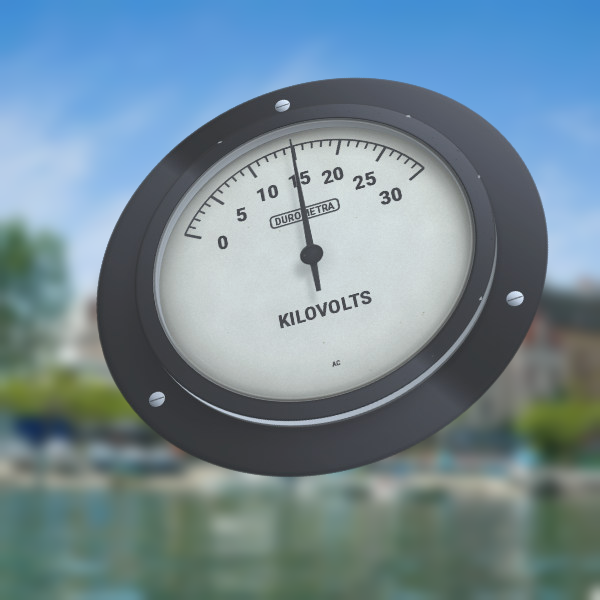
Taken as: 15 kV
